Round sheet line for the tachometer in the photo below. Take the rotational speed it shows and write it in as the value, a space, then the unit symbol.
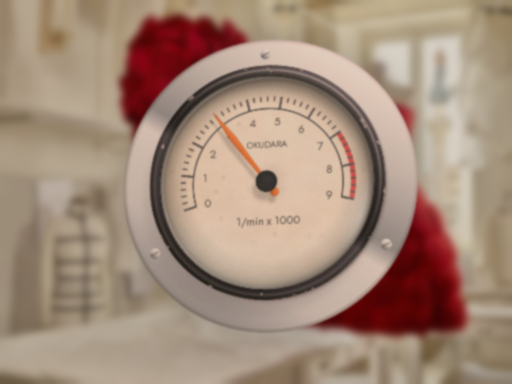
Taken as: 3000 rpm
